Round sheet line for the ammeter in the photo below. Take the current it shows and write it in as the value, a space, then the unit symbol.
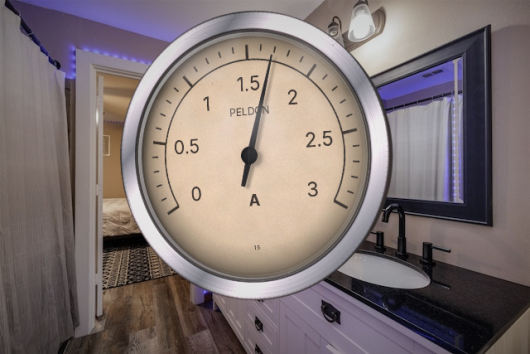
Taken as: 1.7 A
